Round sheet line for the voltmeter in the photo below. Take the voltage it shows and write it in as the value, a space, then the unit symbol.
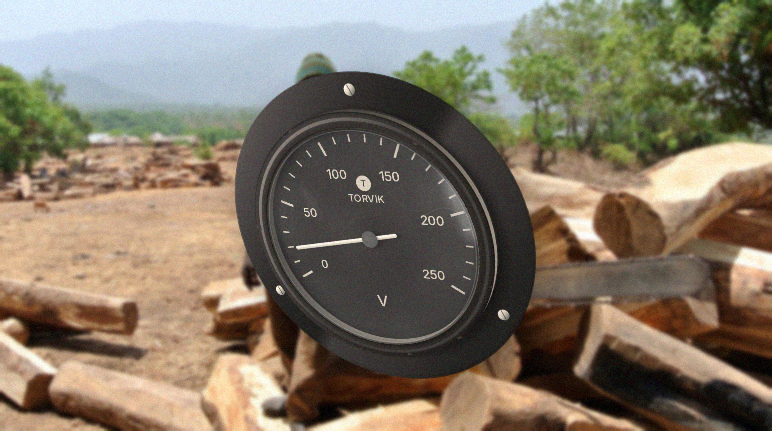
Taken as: 20 V
